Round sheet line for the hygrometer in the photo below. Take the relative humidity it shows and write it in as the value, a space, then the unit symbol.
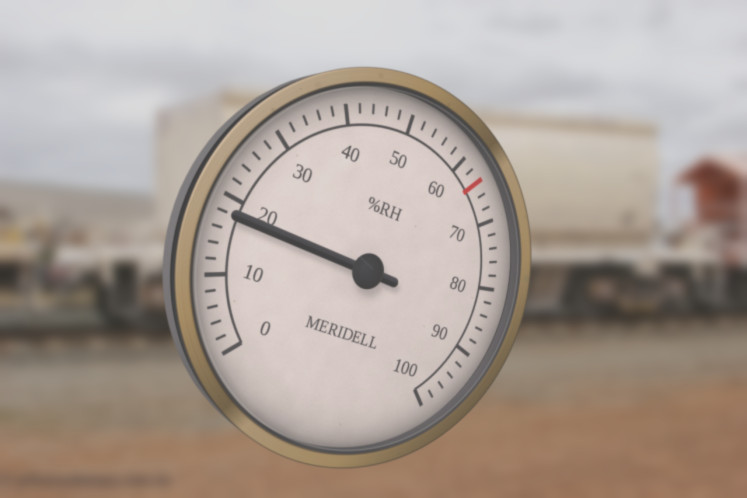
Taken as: 18 %
